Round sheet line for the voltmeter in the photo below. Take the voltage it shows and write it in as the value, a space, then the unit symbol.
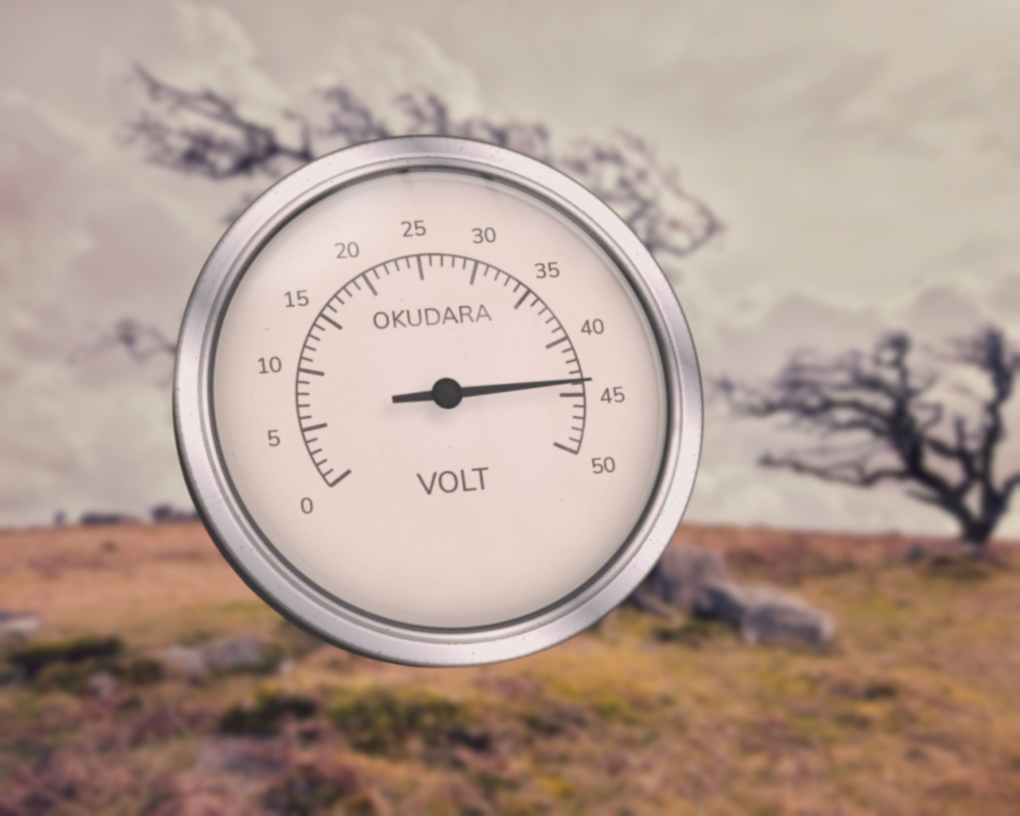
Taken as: 44 V
